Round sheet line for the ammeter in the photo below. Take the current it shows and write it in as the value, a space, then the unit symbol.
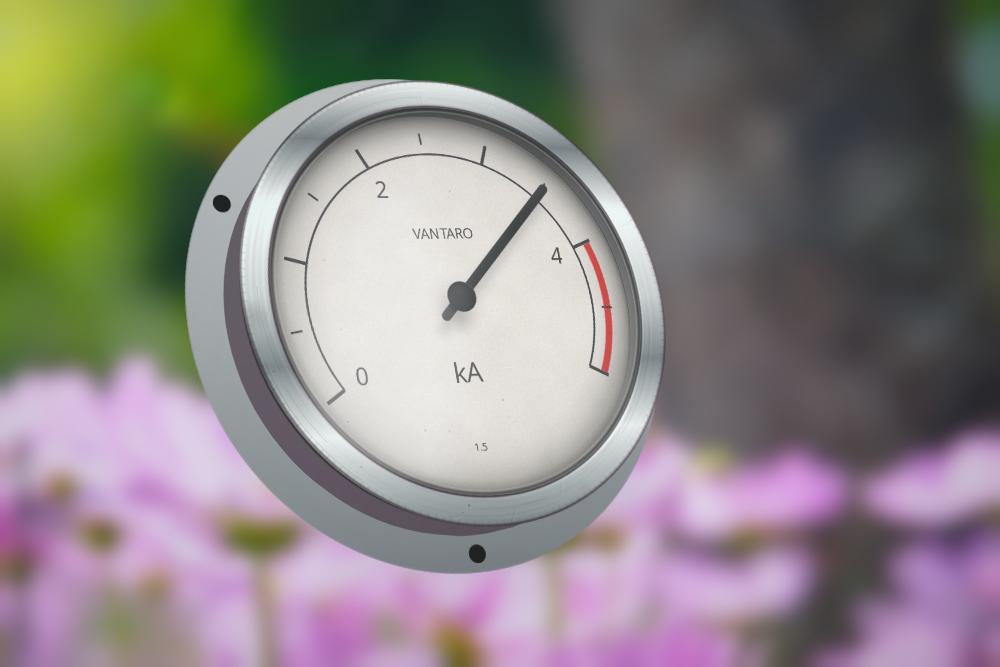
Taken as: 3.5 kA
